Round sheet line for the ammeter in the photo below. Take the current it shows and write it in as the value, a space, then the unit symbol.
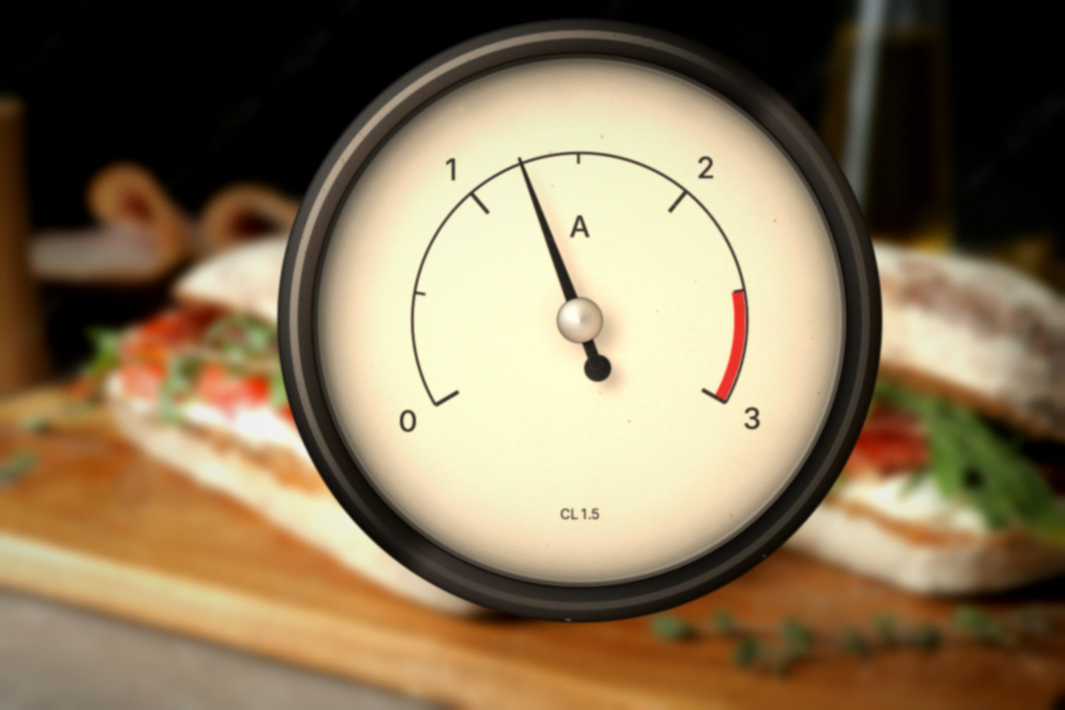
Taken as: 1.25 A
